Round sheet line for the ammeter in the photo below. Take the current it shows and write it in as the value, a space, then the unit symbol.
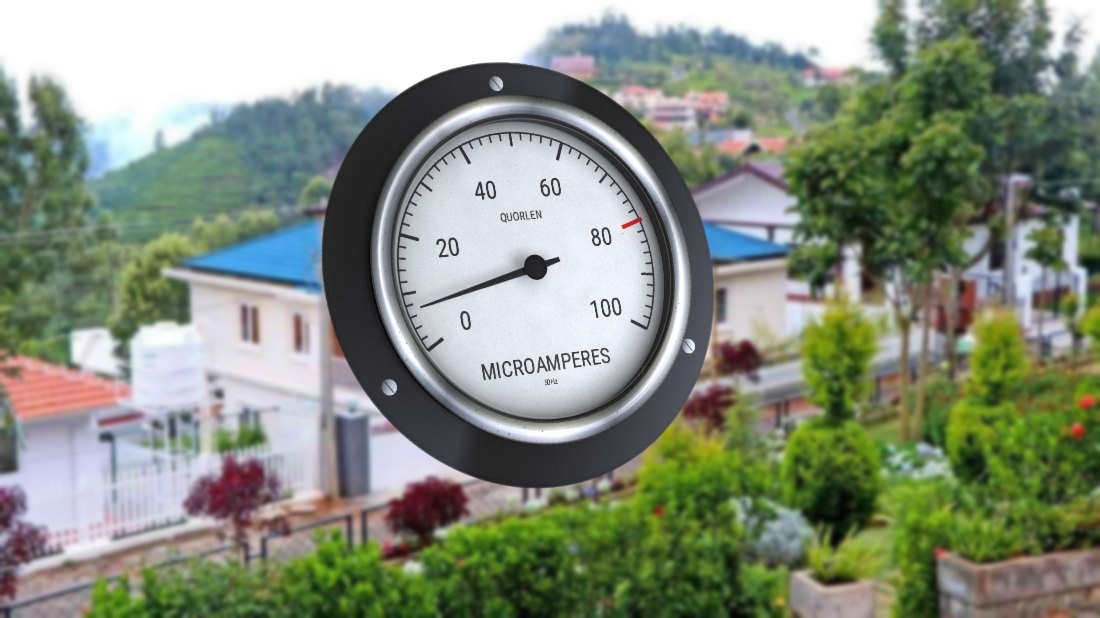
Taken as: 7 µA
